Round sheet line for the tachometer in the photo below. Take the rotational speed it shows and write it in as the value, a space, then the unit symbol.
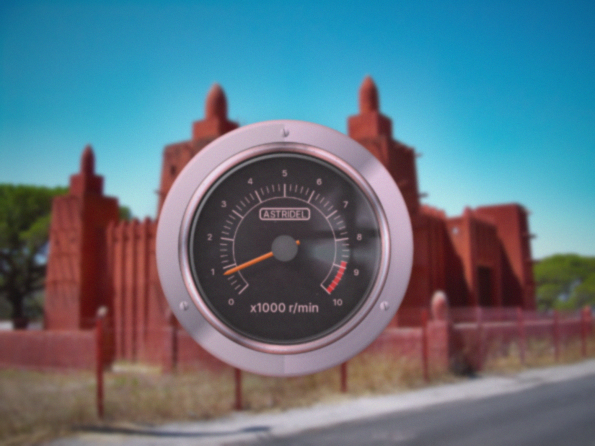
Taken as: 800 rpm
